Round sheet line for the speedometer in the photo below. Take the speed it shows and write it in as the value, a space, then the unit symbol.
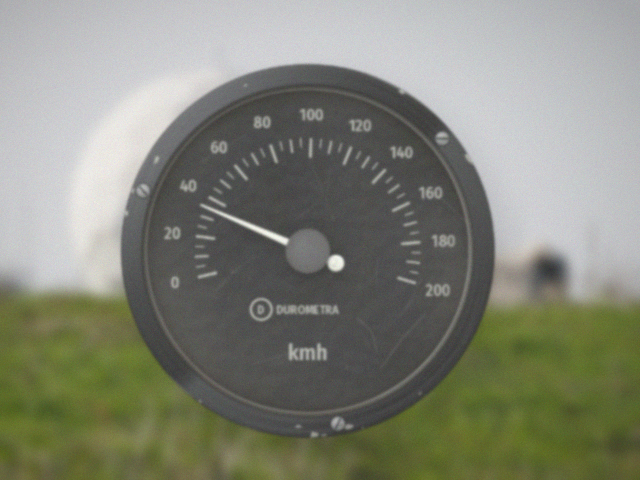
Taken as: 35 km/h
